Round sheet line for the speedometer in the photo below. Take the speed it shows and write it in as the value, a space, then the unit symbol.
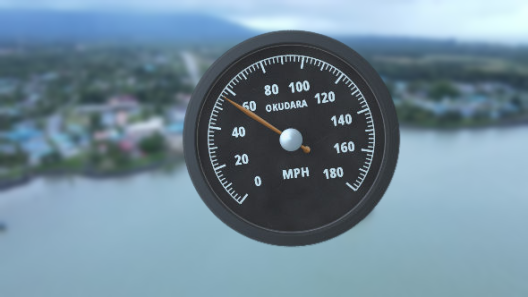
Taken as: 56 mph
